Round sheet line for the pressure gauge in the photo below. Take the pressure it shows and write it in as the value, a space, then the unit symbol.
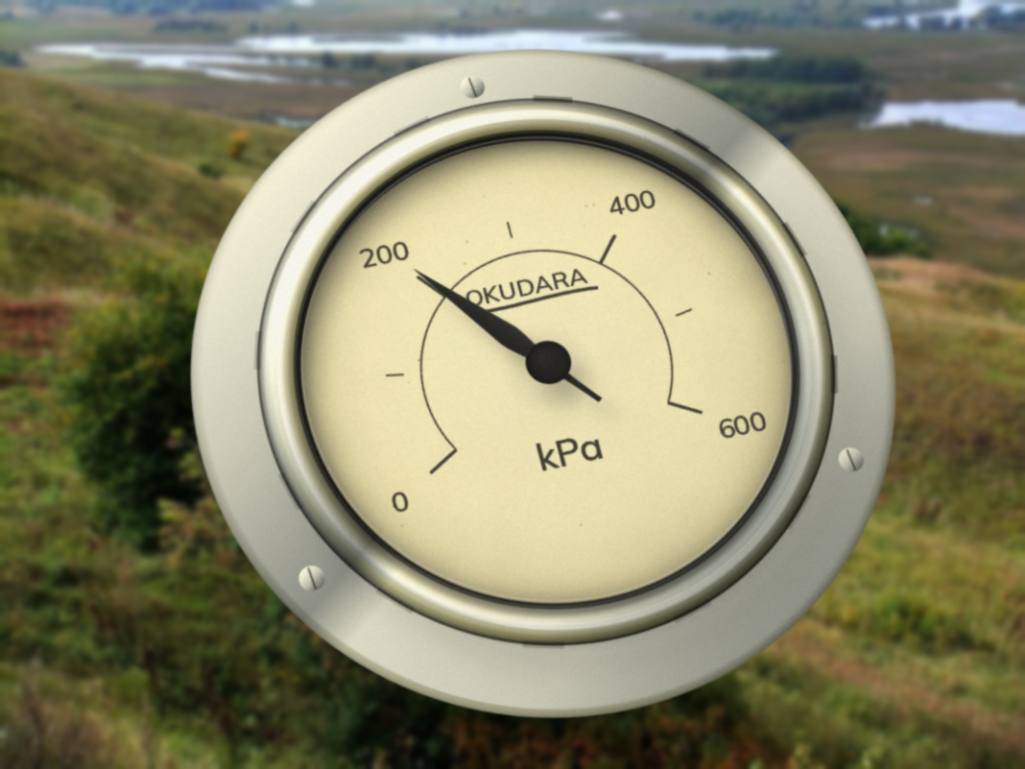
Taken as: 200 kPa
